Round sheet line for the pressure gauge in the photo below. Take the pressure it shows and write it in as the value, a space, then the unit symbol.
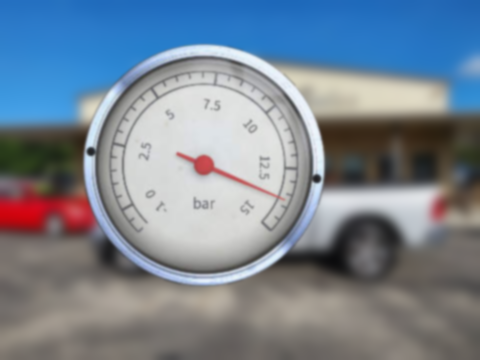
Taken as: 13.75 bar
